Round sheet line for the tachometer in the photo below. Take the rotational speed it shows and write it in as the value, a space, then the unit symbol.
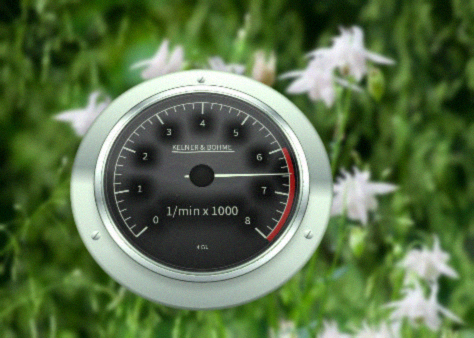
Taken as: 6600 rpm
